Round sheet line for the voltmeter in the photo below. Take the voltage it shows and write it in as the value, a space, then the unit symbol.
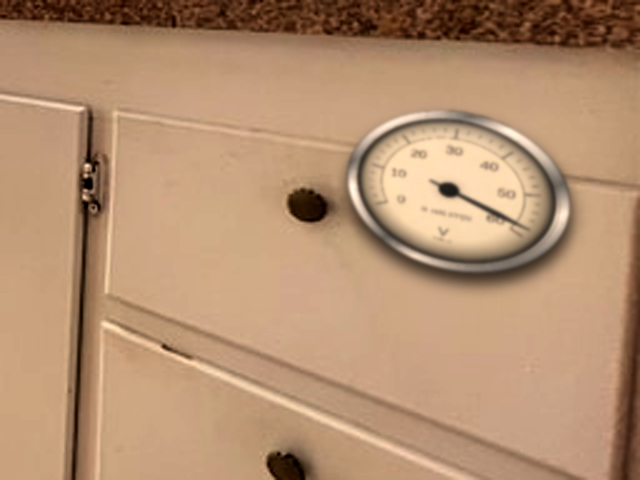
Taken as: 58 V
